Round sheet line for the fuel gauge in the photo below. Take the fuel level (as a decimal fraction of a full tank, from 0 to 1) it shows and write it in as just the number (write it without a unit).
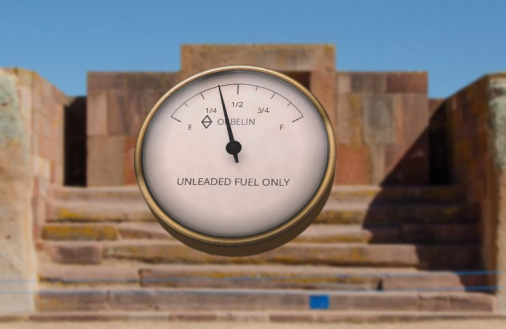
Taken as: 0.375
